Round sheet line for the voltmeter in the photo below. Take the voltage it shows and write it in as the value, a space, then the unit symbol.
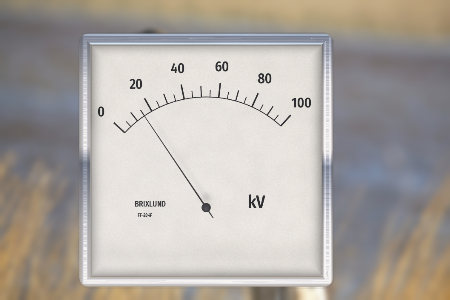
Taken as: 15 kV
